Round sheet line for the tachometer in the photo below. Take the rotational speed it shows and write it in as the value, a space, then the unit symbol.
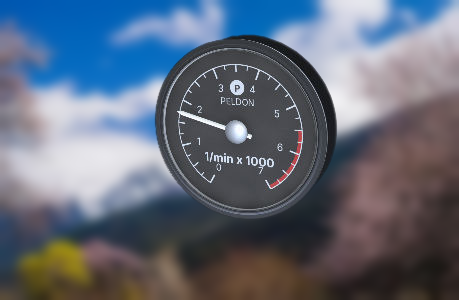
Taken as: 1750 rpm
